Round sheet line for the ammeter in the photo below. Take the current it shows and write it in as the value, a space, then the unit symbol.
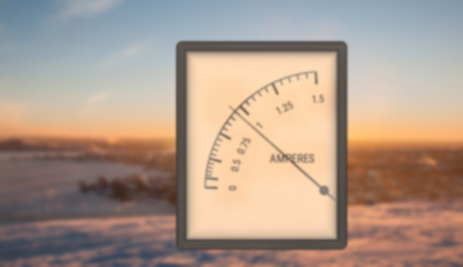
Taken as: 0.95 A
